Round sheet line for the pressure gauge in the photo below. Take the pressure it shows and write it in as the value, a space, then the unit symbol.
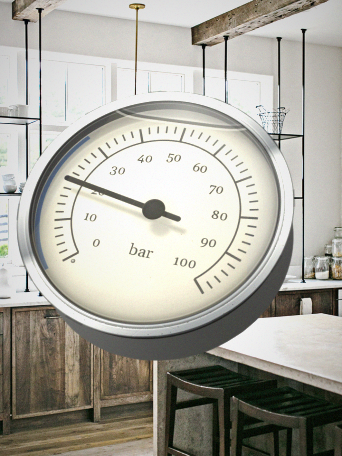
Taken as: 20 bar
